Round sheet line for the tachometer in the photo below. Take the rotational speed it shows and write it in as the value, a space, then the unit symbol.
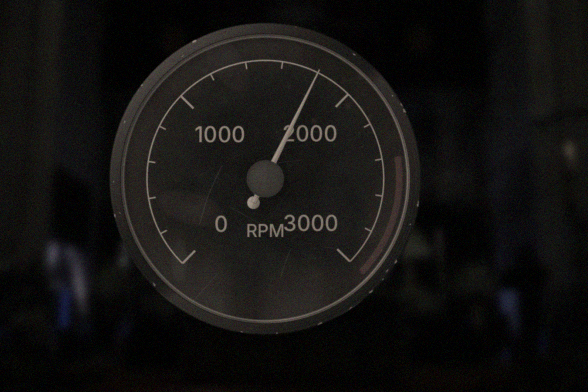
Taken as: 1800 rpm
